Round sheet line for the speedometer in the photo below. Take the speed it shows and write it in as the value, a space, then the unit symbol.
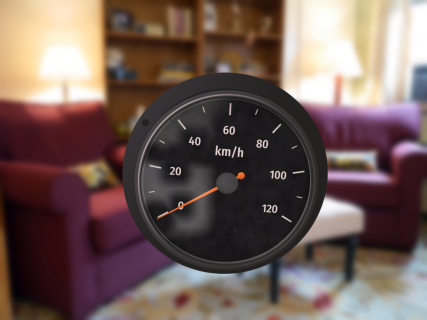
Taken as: 0 km/h
